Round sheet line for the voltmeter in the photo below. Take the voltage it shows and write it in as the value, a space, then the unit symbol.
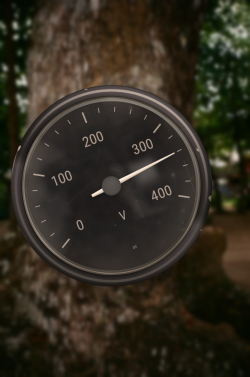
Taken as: 340 V
